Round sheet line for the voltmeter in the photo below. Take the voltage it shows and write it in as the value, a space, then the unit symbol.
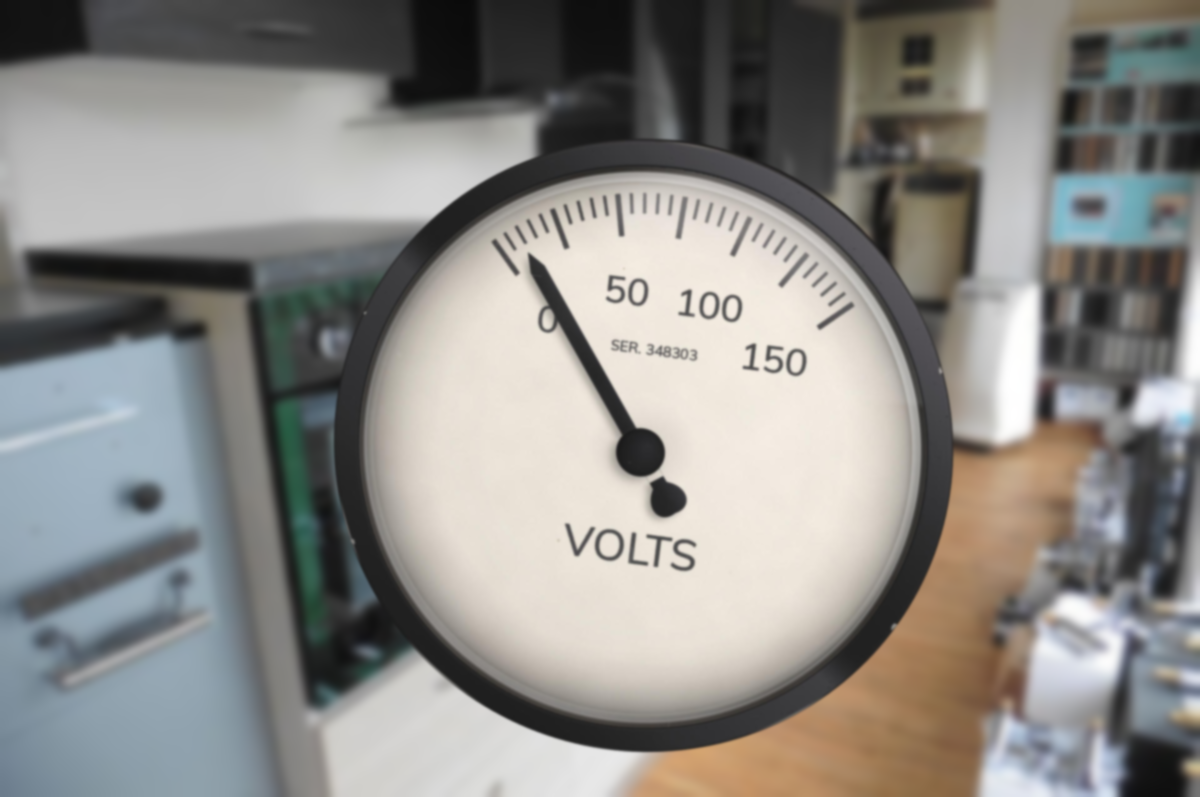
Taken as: 10 V
